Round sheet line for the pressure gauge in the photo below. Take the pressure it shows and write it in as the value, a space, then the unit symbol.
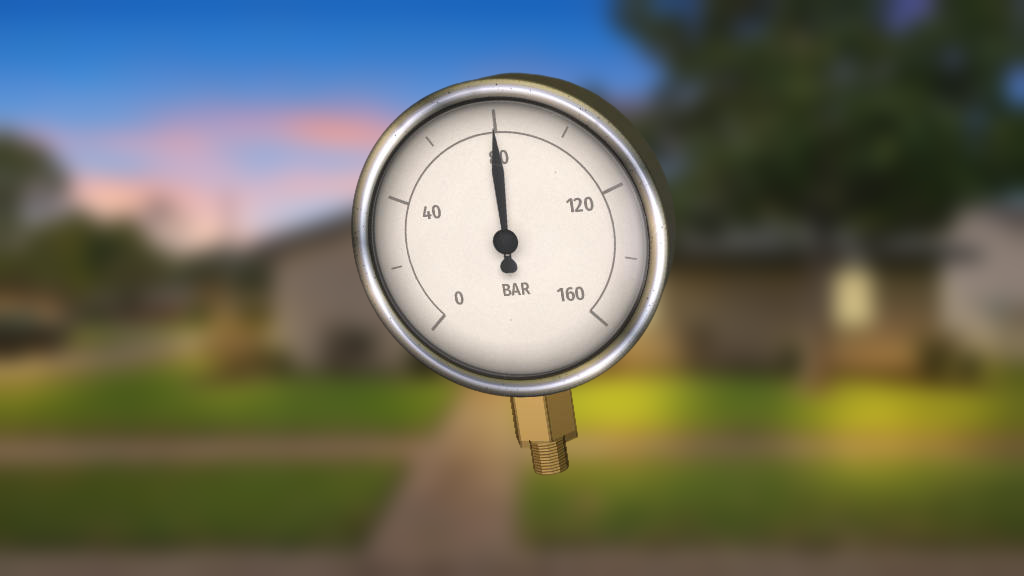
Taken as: 80 bar
